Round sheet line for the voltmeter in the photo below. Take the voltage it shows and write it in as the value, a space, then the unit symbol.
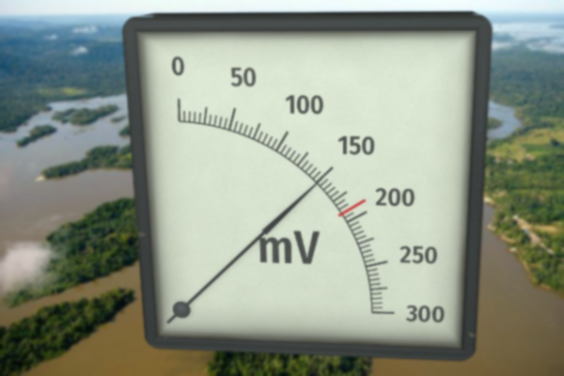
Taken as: 150 mV
